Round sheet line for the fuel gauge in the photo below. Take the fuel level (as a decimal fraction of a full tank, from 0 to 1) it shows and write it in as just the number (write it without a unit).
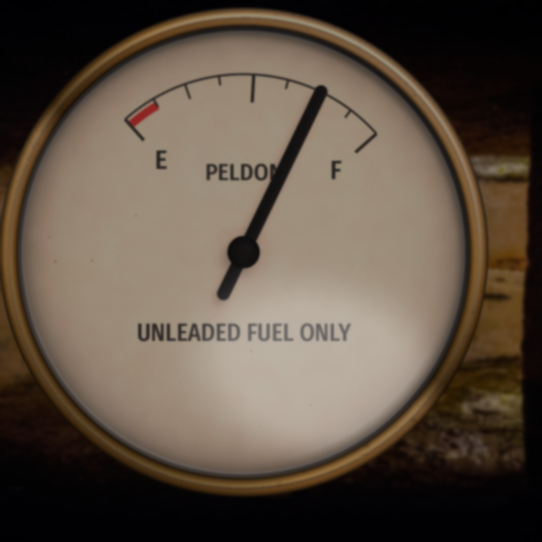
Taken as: 0.75
